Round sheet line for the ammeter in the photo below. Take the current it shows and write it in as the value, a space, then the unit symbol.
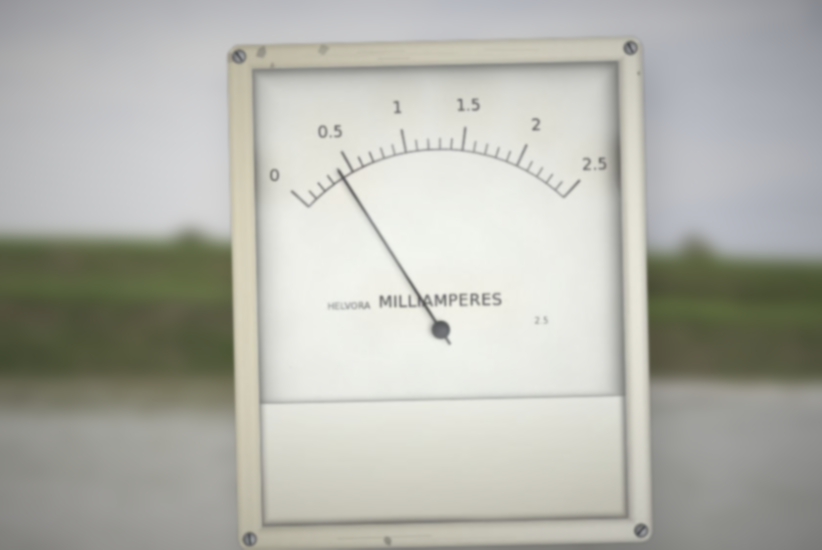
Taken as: 0.4 mA
